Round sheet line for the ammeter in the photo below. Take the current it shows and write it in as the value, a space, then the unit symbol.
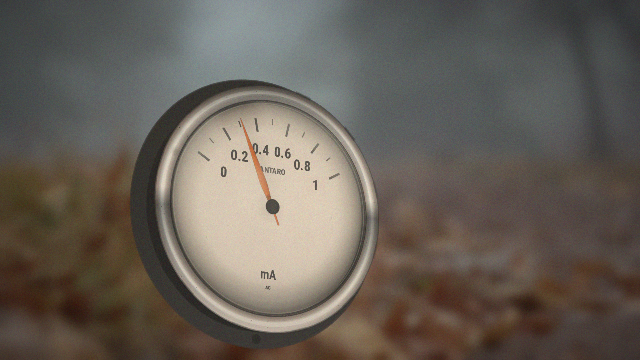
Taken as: 0.3 mA
